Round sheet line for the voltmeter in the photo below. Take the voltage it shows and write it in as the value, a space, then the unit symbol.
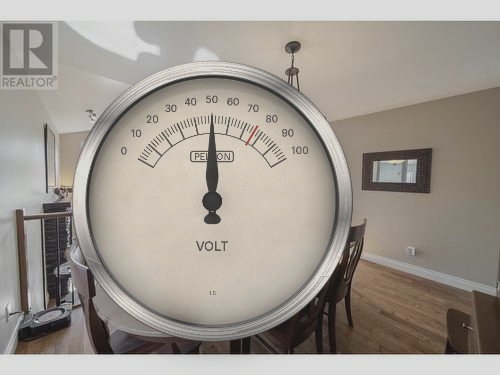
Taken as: 50 V
